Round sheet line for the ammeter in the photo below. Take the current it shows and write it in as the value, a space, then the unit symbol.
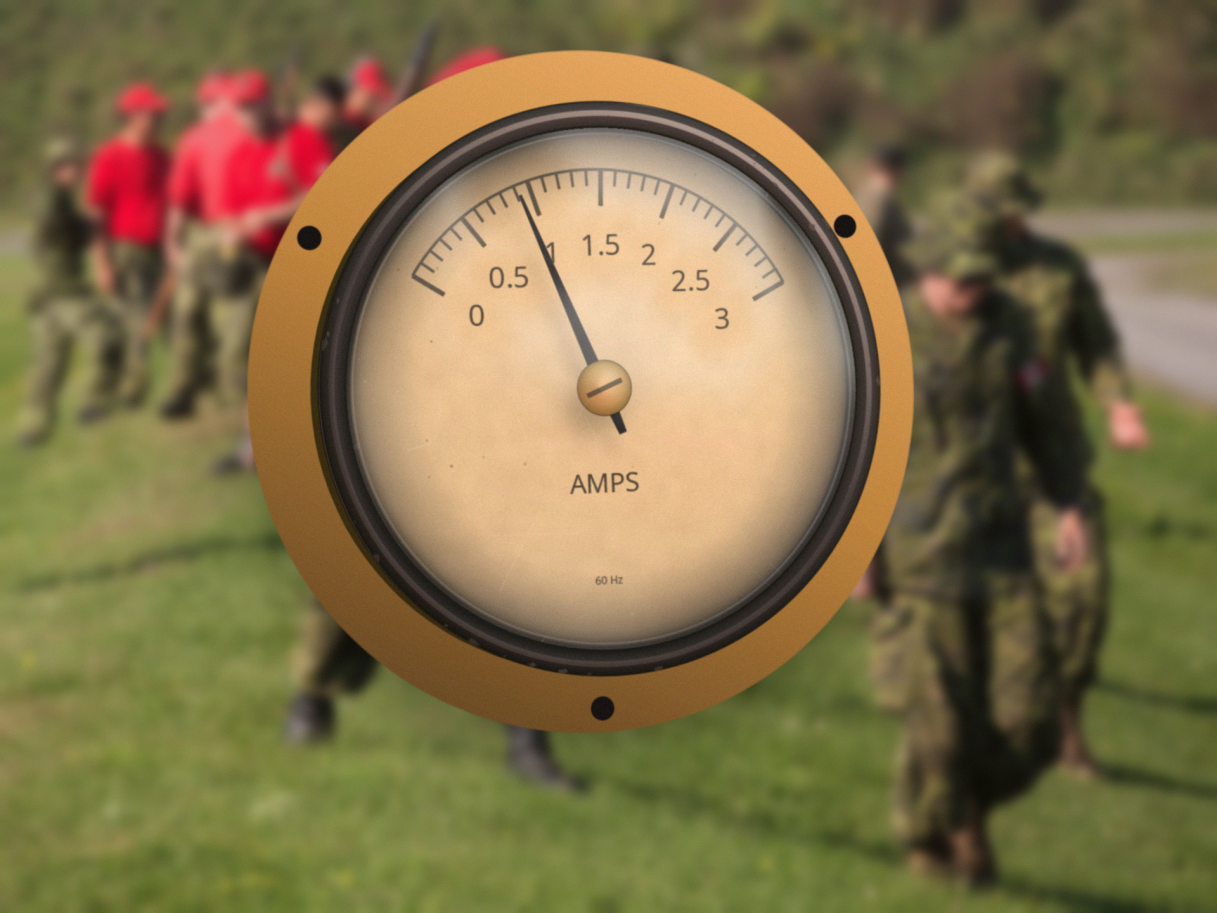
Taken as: 0.9 A
